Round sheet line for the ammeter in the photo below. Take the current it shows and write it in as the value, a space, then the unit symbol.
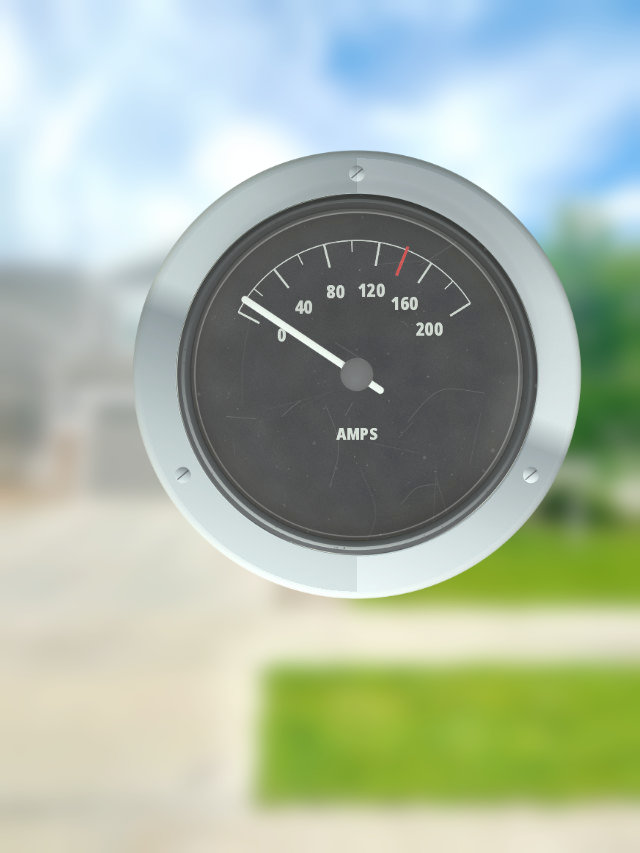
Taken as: 10 A
